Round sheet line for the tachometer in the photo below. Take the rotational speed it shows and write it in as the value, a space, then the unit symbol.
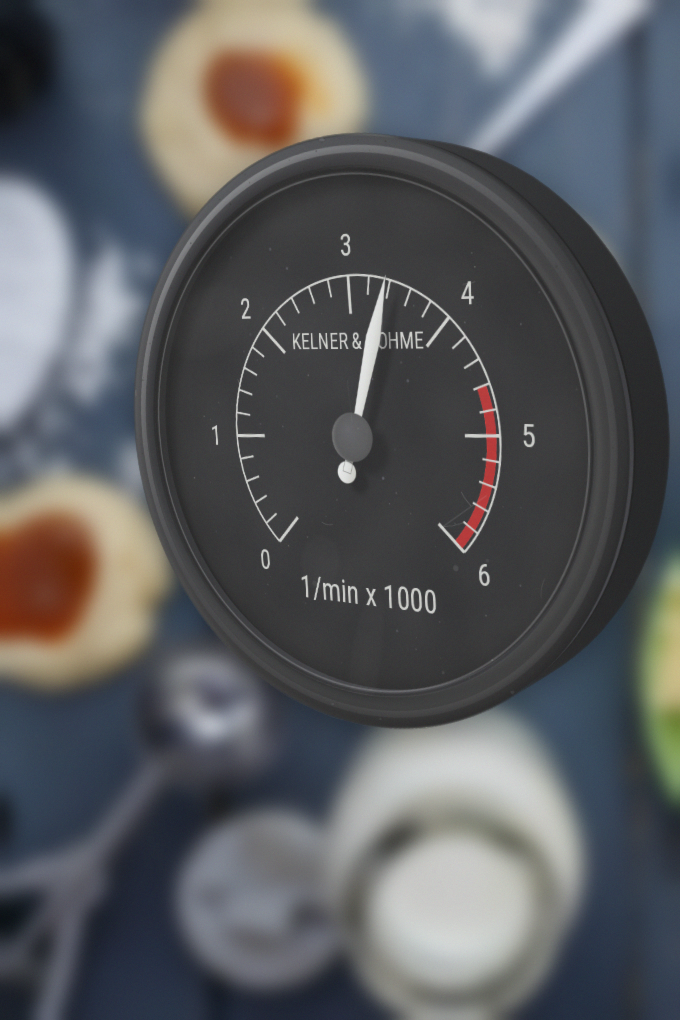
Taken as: 3400 rpm
